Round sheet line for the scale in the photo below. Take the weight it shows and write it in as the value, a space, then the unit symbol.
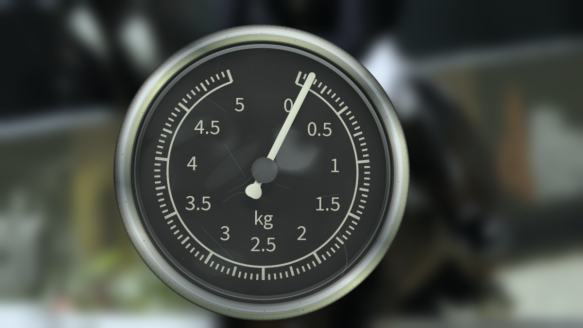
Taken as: 0.1 kg
